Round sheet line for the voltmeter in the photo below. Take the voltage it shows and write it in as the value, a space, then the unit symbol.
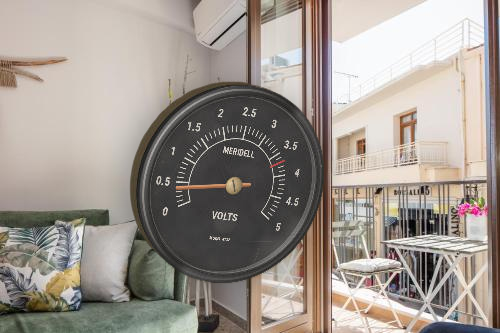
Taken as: 0.4 V
